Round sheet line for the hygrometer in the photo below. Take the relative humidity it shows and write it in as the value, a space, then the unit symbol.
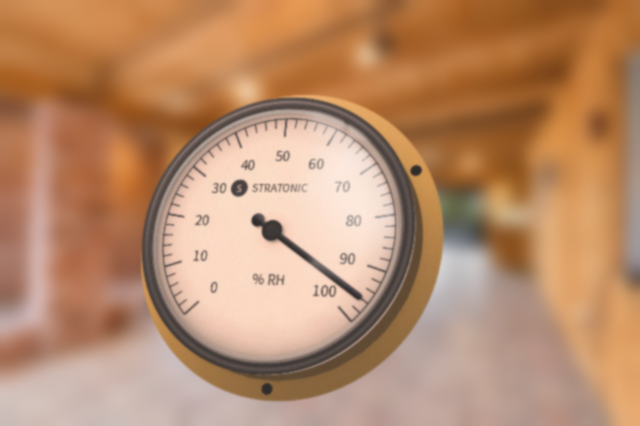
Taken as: 96 %
